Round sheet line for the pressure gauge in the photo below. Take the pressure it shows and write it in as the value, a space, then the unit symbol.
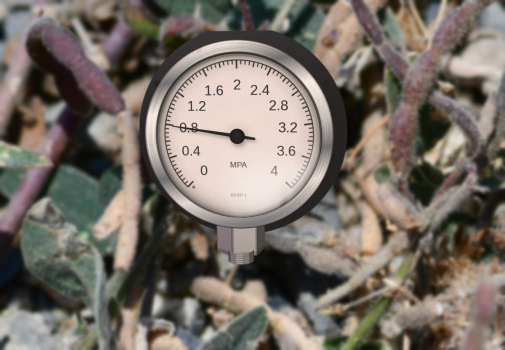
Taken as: 0.8 MPa
